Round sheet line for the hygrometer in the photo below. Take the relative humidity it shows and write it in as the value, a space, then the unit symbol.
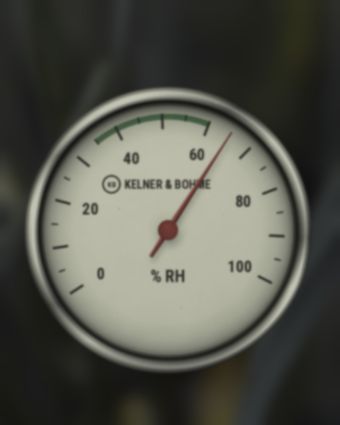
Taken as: 65 %
